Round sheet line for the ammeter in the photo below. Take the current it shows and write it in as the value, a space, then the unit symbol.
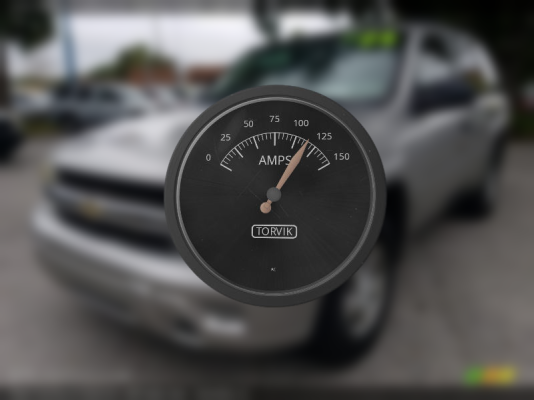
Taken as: 115 A
